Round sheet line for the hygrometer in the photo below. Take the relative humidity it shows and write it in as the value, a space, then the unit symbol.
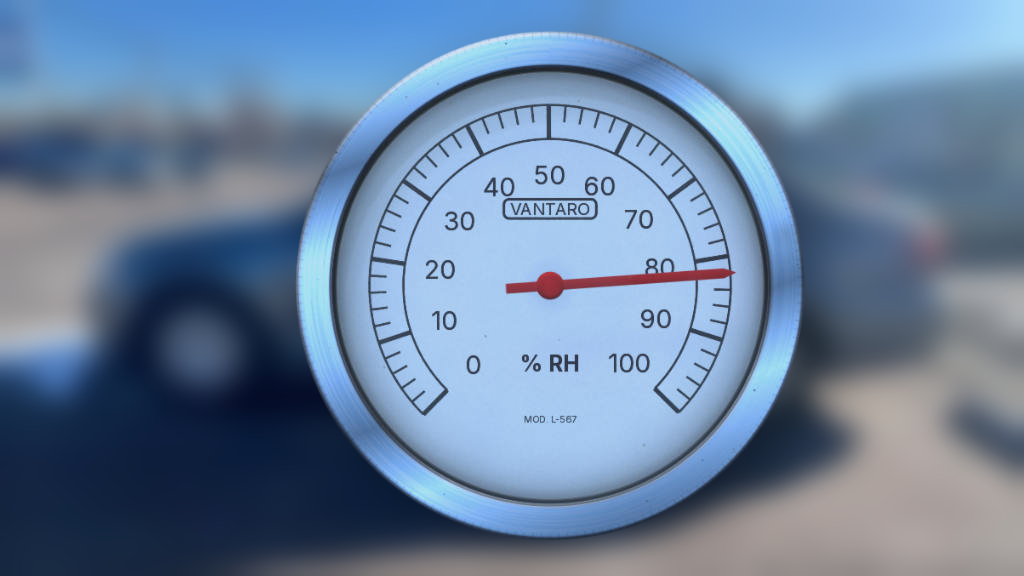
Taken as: 82 %
